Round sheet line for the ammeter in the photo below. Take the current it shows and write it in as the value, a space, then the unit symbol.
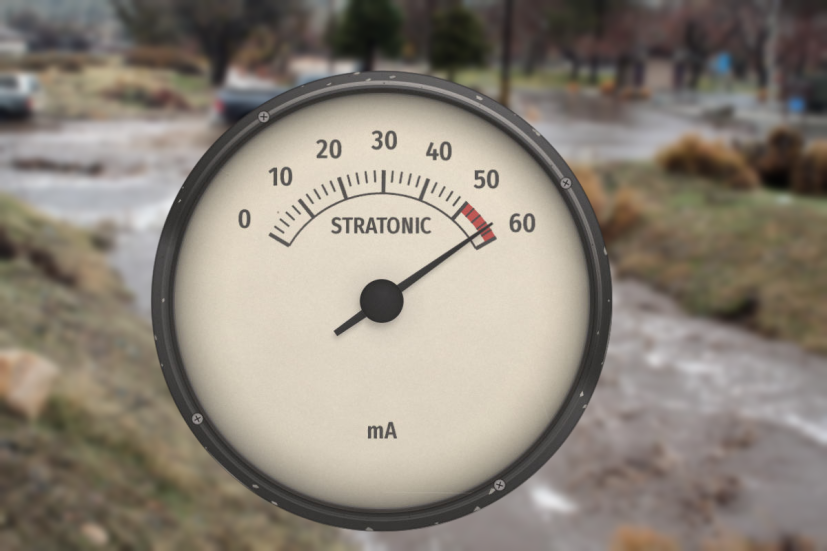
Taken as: 57 mA
